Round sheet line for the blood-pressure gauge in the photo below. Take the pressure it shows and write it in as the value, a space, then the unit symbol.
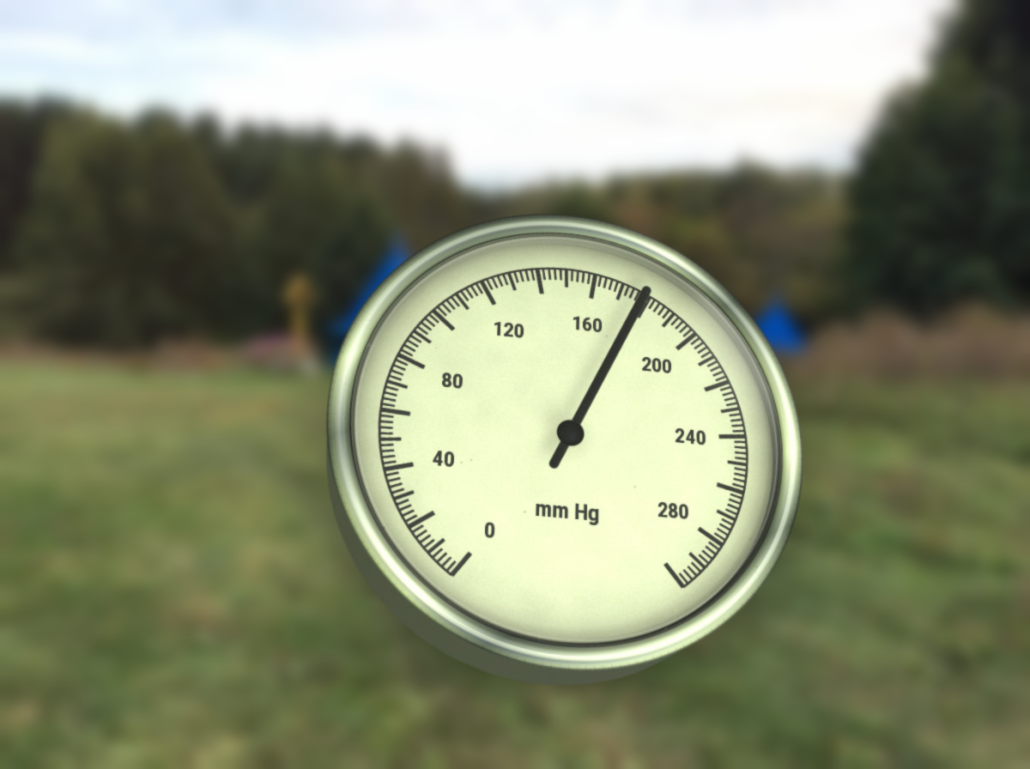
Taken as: 178 mmHg
